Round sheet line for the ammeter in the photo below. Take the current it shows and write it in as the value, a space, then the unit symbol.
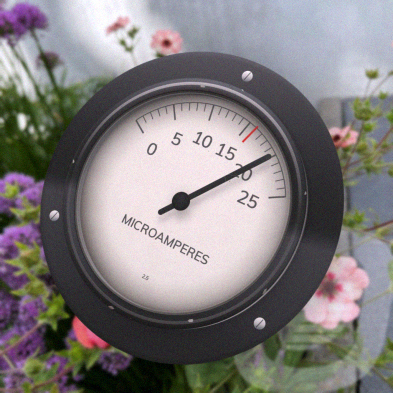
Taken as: 20 µA
